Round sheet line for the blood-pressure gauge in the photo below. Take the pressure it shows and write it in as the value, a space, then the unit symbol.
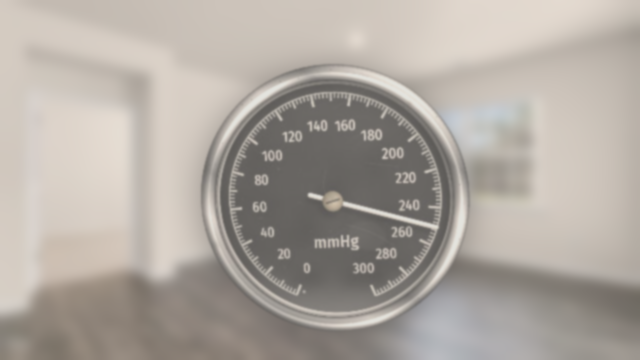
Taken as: 250 mmHg
